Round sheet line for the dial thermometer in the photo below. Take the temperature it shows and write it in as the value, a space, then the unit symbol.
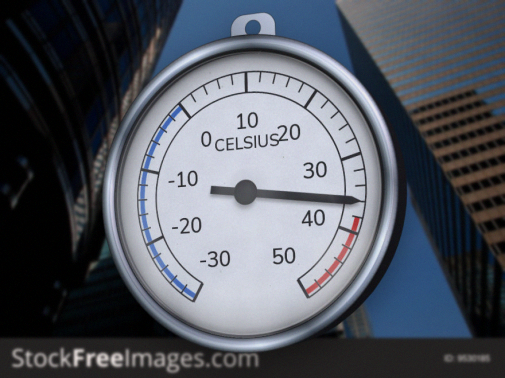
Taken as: 36 °C
